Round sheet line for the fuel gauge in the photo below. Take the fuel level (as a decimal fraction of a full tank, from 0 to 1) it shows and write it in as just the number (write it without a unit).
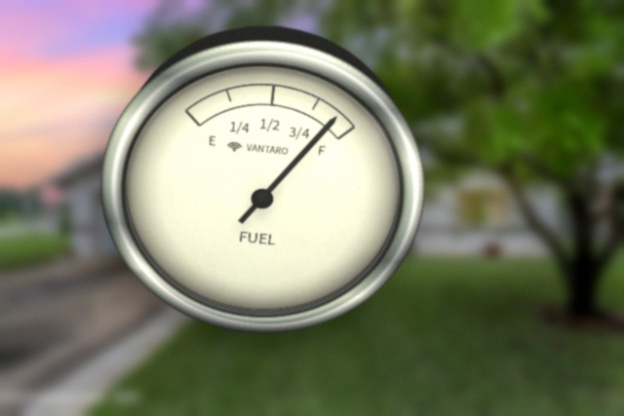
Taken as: 0.875
